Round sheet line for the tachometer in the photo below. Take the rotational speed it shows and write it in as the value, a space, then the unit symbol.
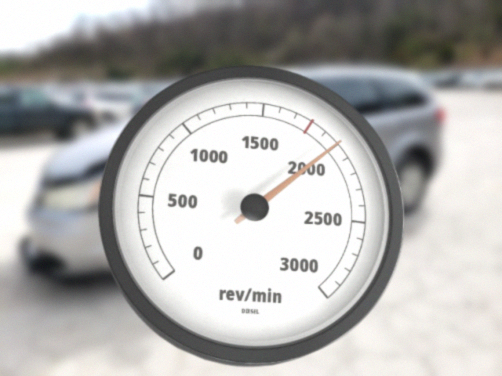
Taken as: 2000 rpm
